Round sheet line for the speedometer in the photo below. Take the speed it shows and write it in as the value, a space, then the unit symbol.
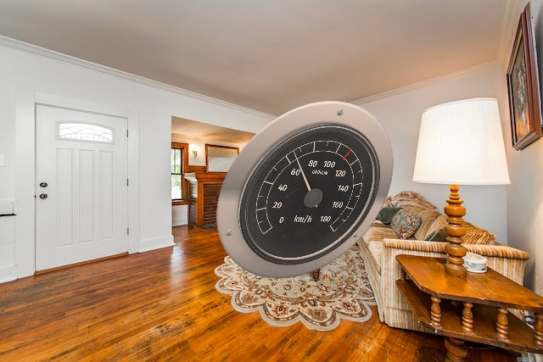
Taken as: 65 km/h
